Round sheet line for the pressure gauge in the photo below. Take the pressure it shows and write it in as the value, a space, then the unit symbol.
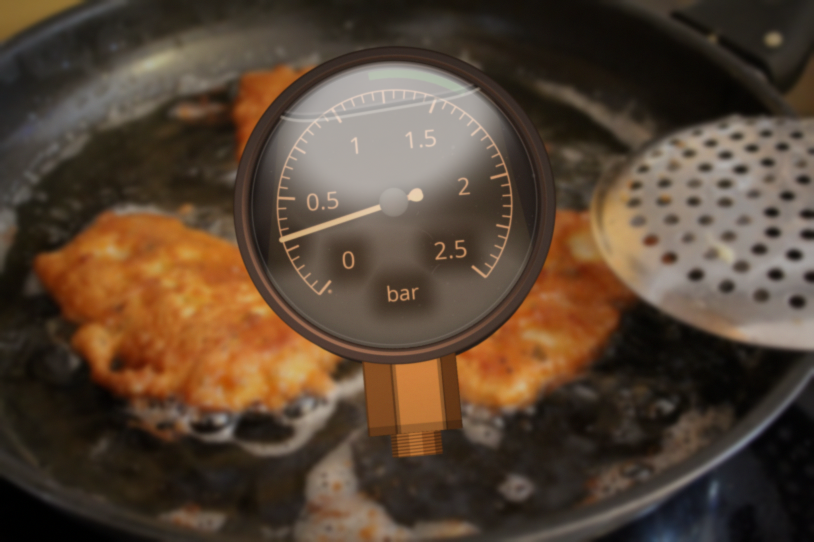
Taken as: 0.3 bar
